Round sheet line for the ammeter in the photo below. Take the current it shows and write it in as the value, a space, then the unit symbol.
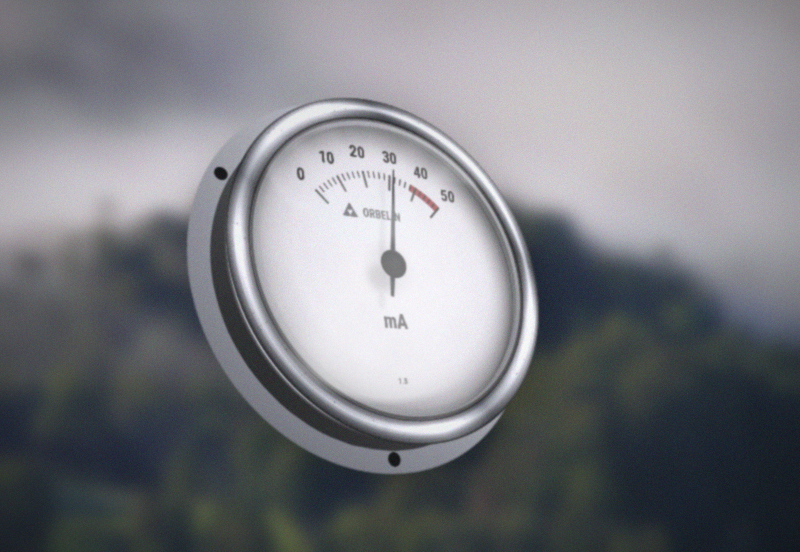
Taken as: 30 mA
